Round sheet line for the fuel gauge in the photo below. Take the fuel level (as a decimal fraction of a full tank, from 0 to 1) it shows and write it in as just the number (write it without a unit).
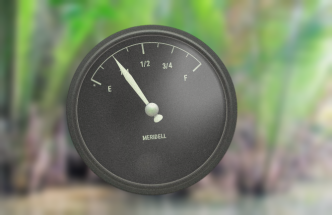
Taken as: 0.25
